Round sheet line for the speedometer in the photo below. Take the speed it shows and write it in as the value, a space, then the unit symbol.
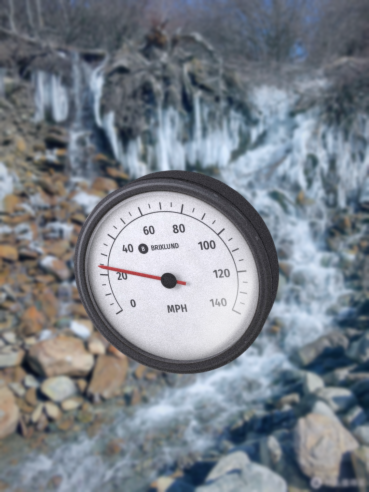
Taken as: 25 mph
